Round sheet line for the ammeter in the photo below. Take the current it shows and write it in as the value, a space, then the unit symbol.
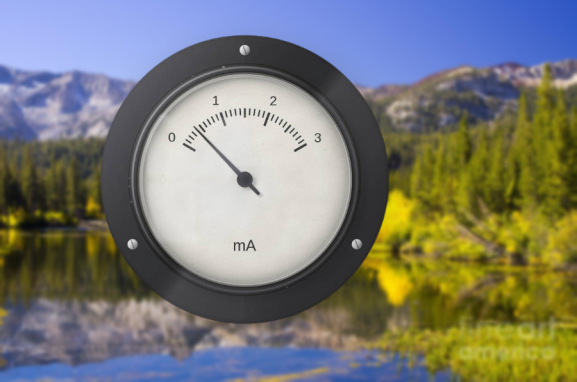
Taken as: 0.4 mA
